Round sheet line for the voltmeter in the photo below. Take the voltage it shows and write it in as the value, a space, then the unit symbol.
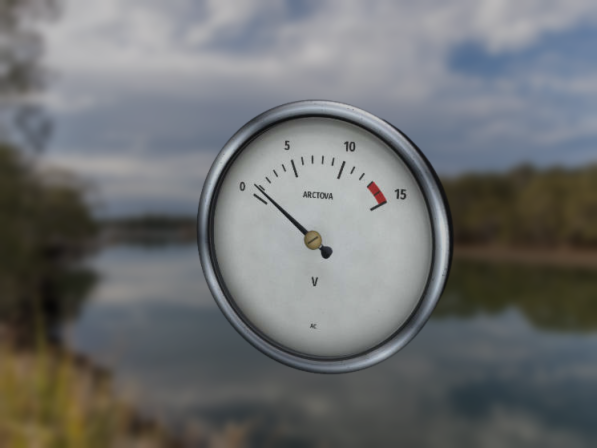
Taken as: 1 V
